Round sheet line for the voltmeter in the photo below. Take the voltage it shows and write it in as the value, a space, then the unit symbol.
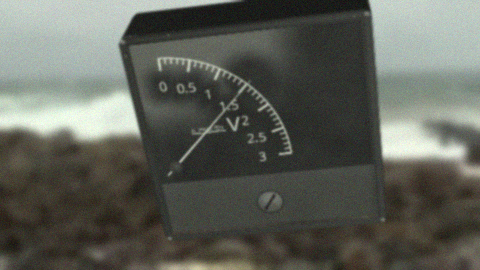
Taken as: 1.5 V
